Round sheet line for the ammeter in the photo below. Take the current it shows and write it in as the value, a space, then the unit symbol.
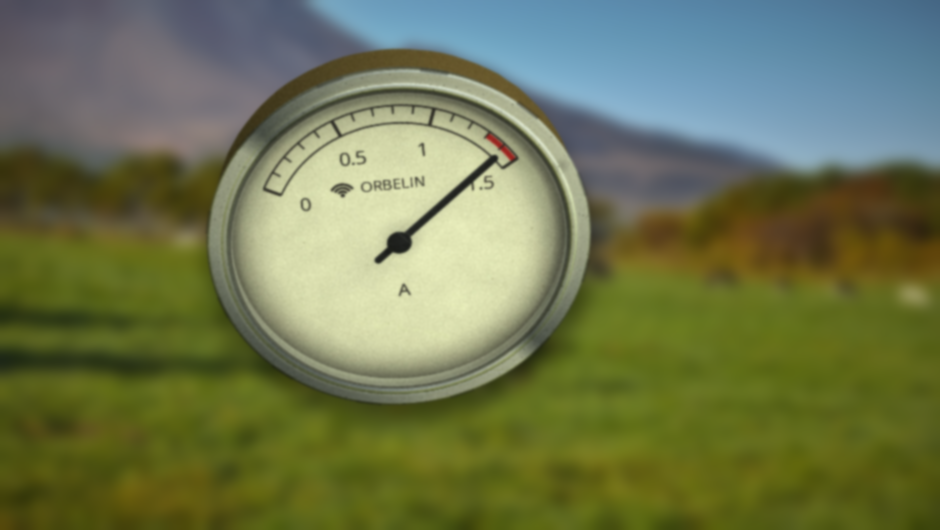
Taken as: 1.4 A
